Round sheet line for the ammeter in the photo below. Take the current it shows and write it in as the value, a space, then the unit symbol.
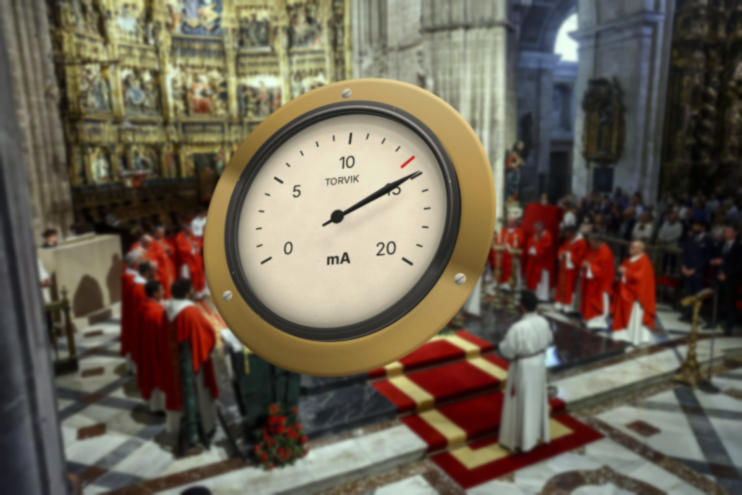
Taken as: 15 mA
